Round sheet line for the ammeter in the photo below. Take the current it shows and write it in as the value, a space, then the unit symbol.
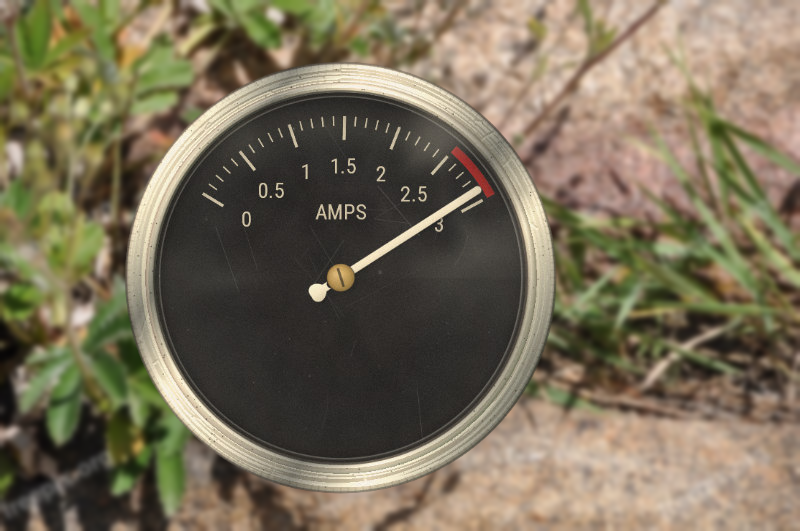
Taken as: 2.9 A
